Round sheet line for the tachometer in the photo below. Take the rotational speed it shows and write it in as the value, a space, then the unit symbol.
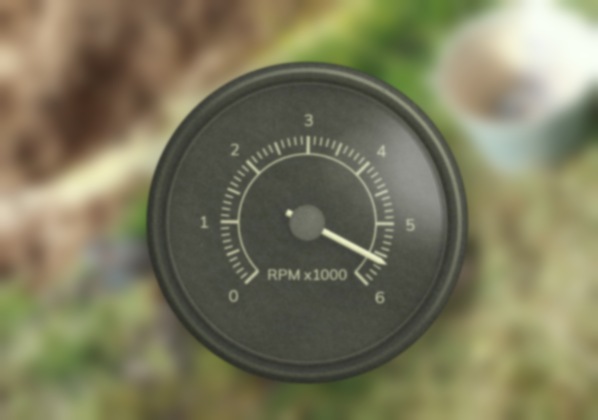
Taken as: 5600 rpm
